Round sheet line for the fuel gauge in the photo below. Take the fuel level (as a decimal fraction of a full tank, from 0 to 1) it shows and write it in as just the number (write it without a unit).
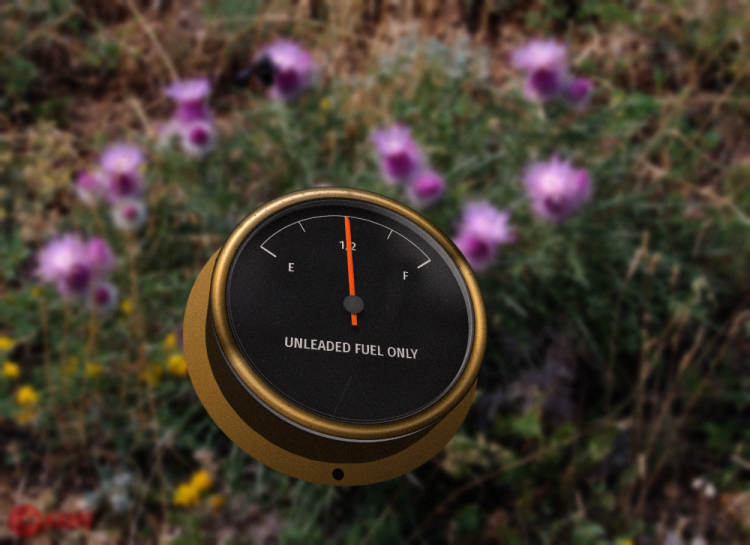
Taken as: 0.5
